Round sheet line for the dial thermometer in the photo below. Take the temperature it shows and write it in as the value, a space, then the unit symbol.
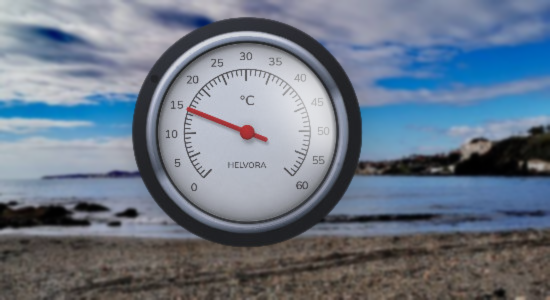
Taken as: 15 °C
